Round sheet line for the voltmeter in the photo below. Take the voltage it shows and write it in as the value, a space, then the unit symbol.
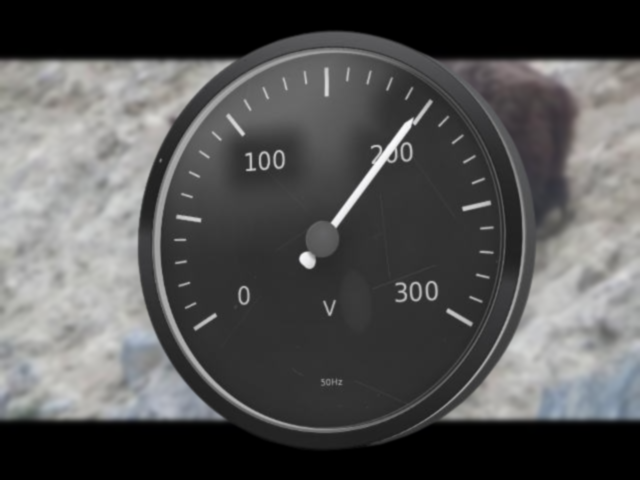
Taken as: 200 V
